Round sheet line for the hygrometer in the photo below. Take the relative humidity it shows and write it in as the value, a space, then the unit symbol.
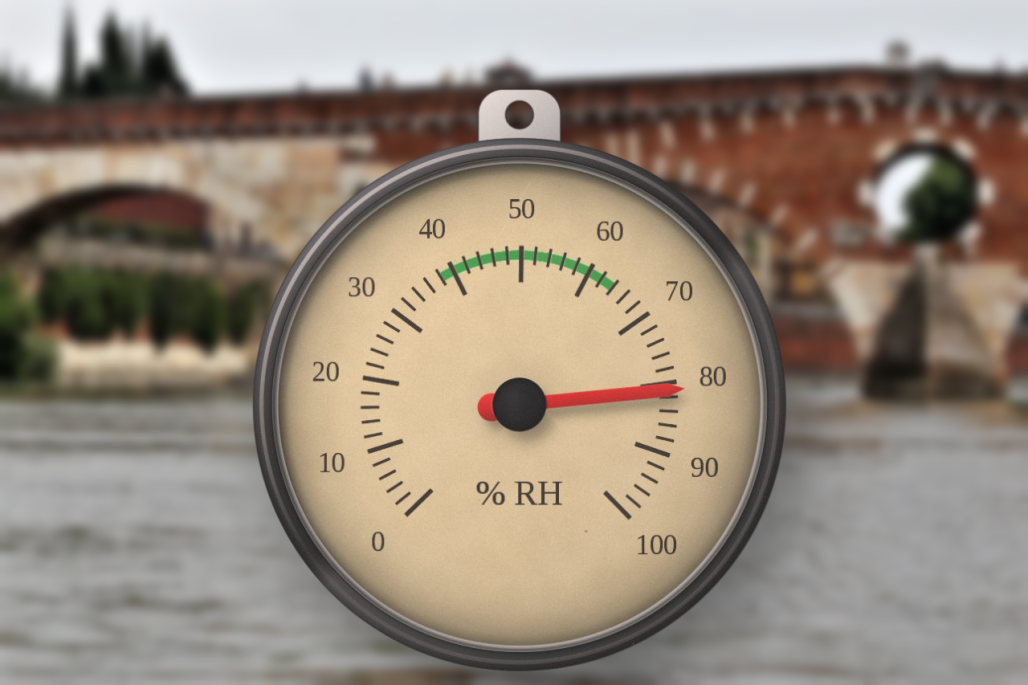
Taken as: 81 %
